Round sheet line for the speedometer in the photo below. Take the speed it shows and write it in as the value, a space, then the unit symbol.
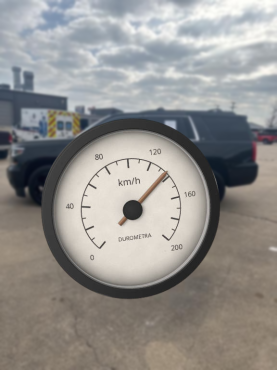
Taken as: 135 km/h
